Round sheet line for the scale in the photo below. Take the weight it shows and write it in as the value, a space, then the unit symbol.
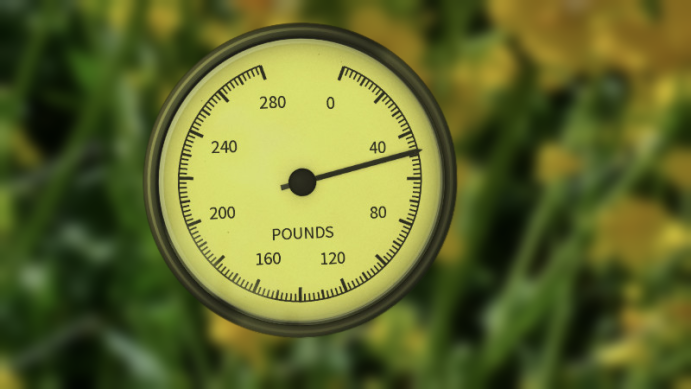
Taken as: 48 lb
